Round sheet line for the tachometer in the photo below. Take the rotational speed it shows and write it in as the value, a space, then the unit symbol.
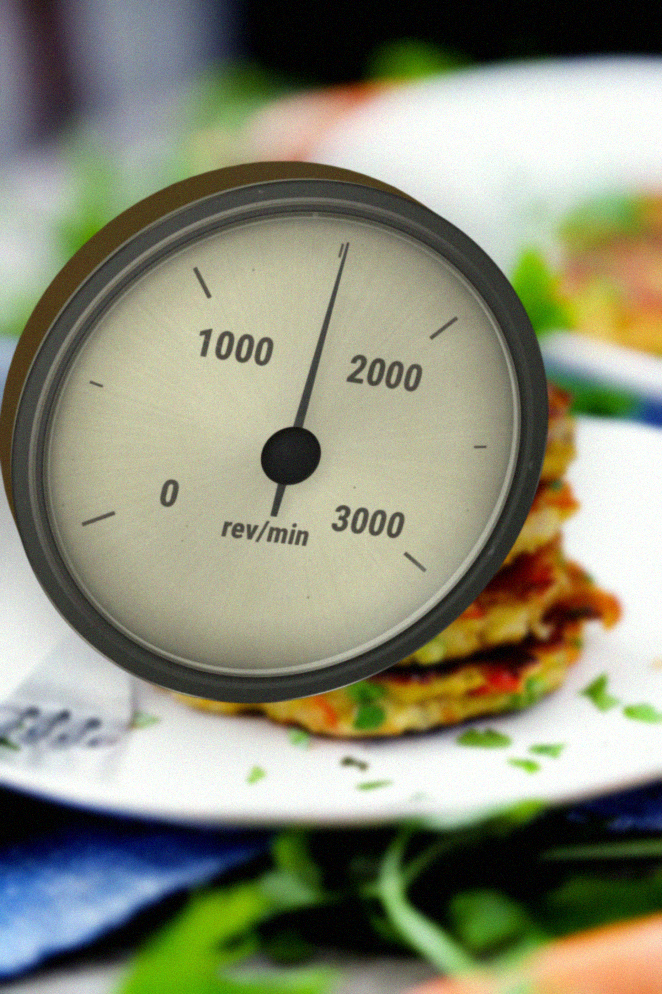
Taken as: 1500 rpm
